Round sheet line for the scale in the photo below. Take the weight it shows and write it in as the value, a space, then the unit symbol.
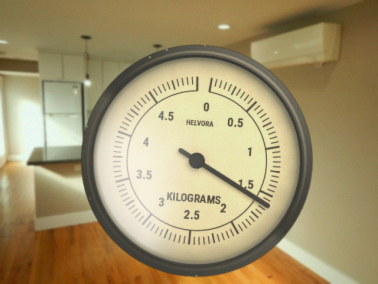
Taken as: 1.6 kg
